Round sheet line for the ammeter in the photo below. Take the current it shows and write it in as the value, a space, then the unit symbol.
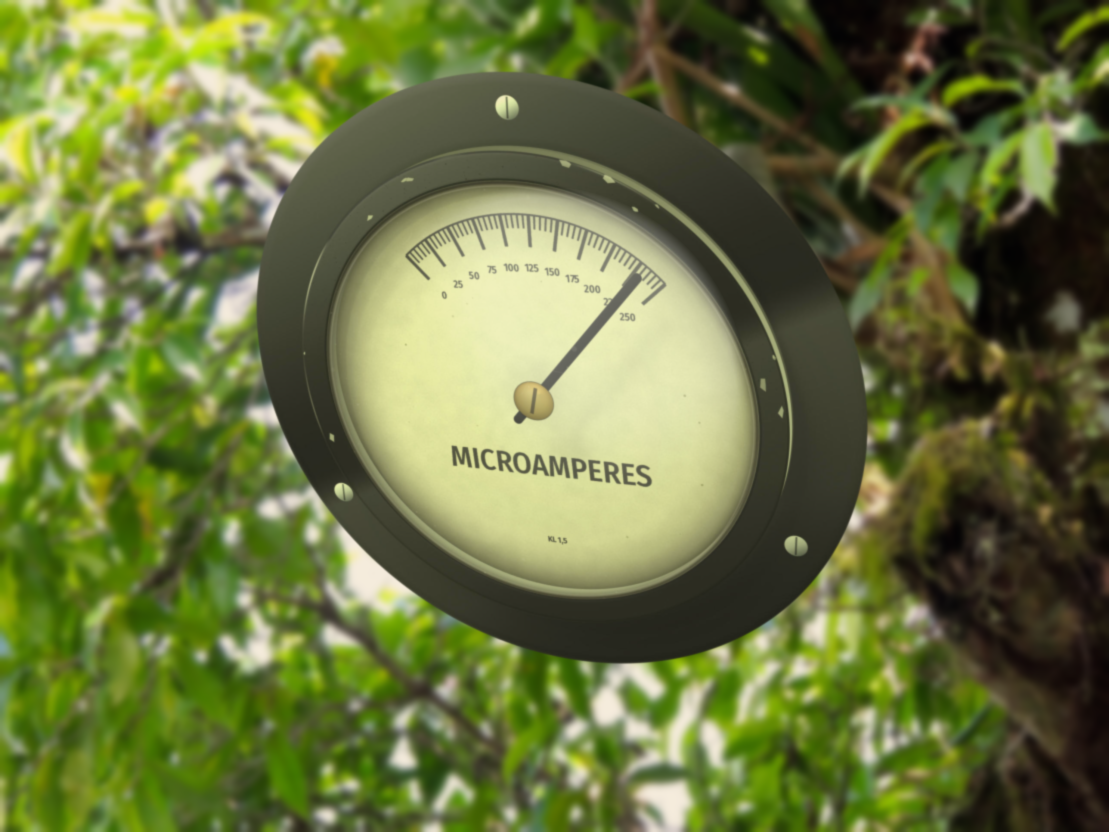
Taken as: 230 µA
